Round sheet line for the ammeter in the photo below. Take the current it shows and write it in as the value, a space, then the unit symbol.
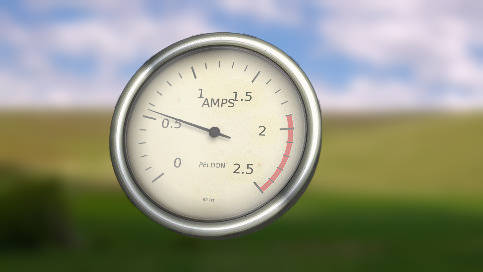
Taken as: 0.55 A
